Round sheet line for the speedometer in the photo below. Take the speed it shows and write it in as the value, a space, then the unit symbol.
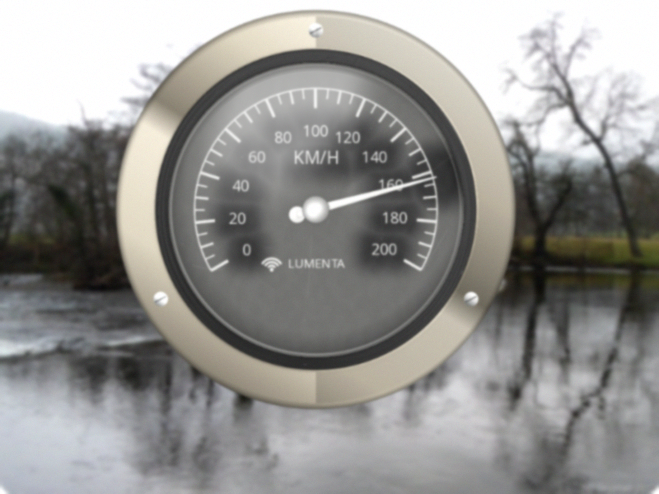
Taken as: 162.5 km/h
